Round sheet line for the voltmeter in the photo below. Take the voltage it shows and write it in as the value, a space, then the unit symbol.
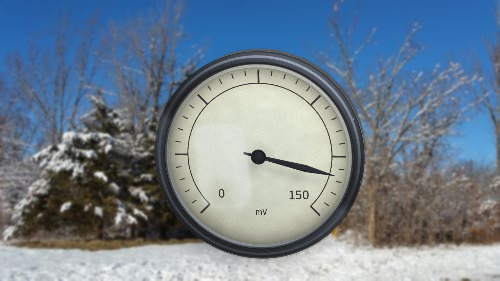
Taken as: 132.5 mV
